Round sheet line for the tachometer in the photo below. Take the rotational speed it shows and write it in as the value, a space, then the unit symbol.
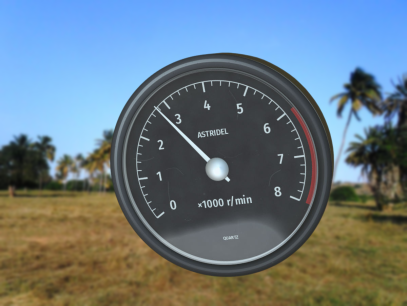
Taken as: 2800 rpm
